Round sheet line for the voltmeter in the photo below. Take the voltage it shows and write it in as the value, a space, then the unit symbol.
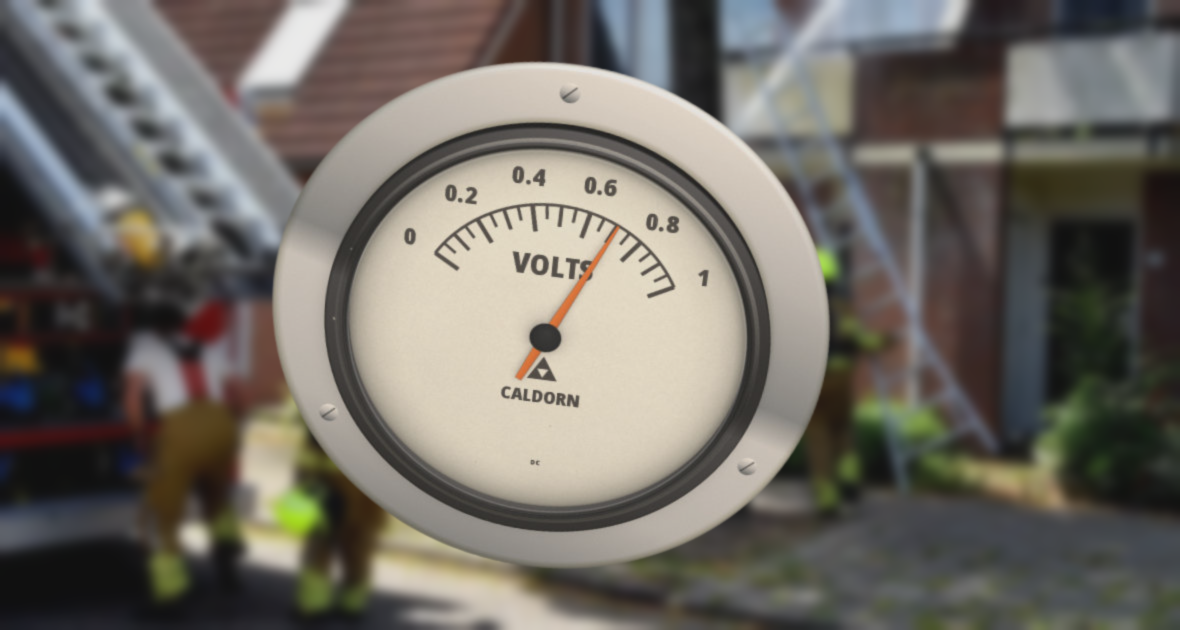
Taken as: 0.7 V
